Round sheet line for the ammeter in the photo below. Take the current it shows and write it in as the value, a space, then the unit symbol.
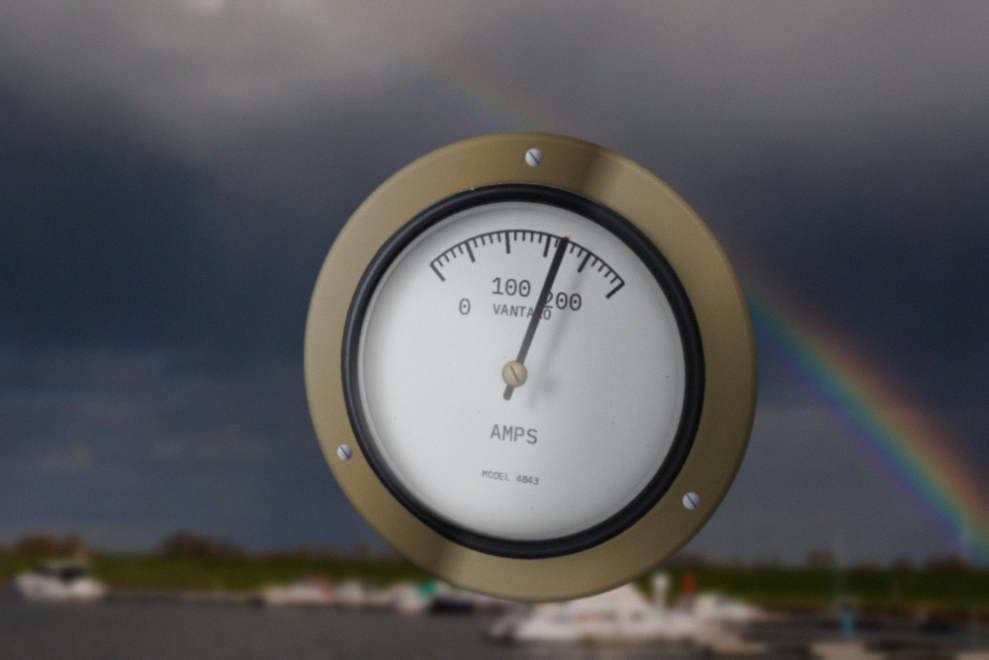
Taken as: 170 A
